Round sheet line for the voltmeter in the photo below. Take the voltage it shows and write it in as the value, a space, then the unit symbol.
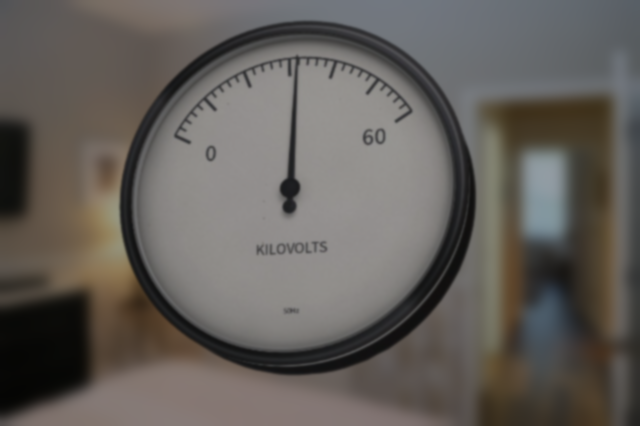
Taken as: 32 kV
